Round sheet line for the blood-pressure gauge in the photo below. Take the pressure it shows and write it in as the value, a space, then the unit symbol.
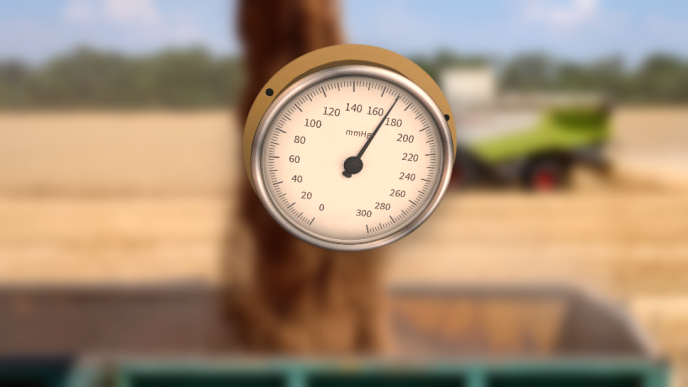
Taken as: 170 mmHg
